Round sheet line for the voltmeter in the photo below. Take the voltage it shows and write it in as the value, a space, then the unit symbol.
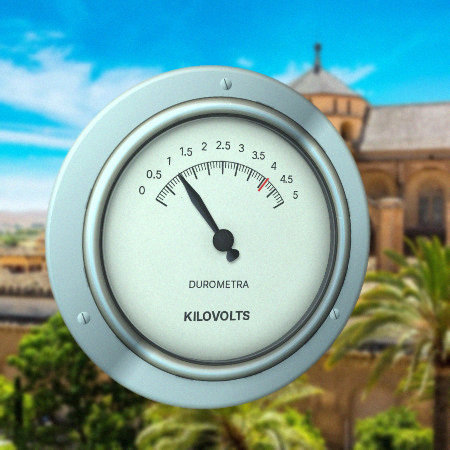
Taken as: 1 kV
